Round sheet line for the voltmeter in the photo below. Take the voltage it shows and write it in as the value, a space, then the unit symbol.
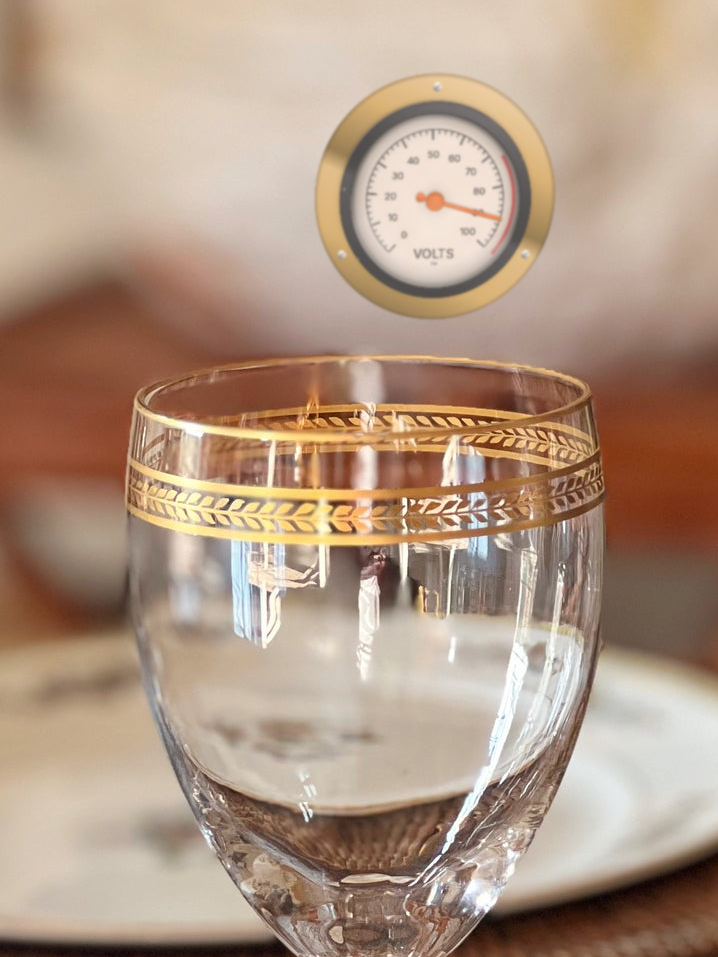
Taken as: 90 V
